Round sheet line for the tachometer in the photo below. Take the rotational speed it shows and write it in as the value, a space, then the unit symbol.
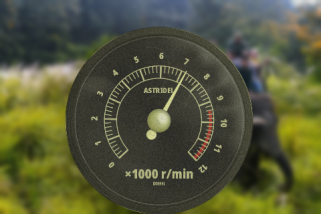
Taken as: 7200 rpm
